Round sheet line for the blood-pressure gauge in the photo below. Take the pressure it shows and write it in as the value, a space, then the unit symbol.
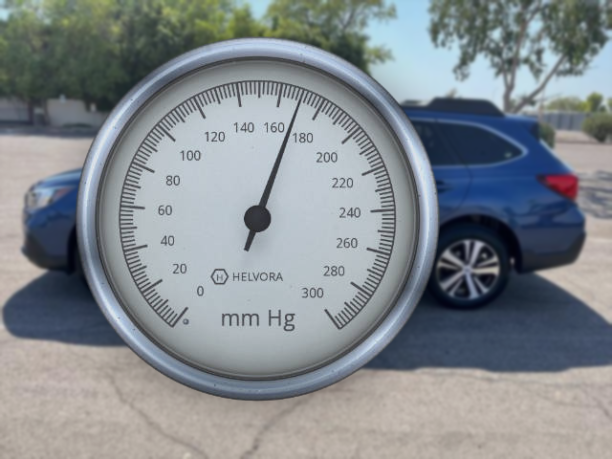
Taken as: 170 mmHg
